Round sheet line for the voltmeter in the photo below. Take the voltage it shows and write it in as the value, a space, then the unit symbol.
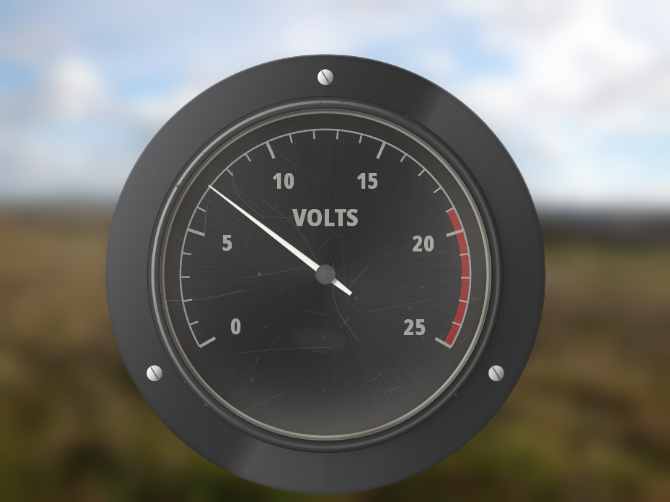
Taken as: 7 V
